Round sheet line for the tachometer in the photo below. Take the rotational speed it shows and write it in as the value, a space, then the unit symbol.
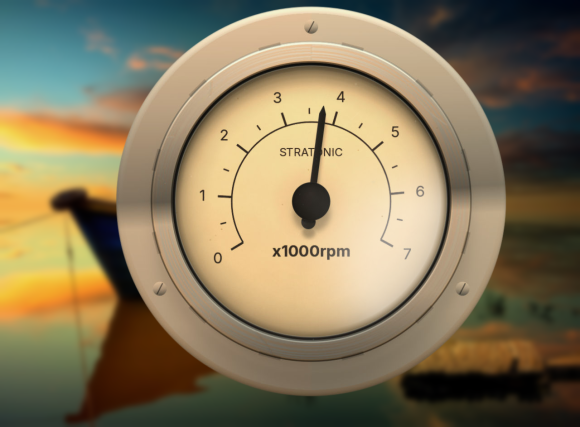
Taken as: 3750 rpm
